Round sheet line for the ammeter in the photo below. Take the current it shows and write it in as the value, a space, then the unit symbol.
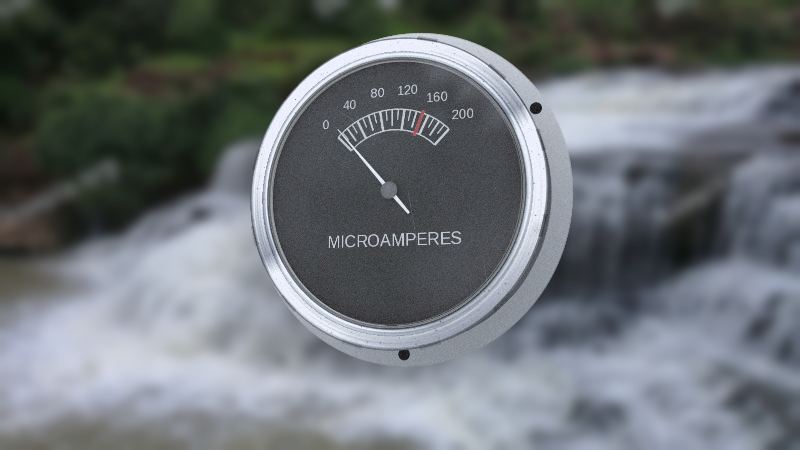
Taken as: 10 µA
